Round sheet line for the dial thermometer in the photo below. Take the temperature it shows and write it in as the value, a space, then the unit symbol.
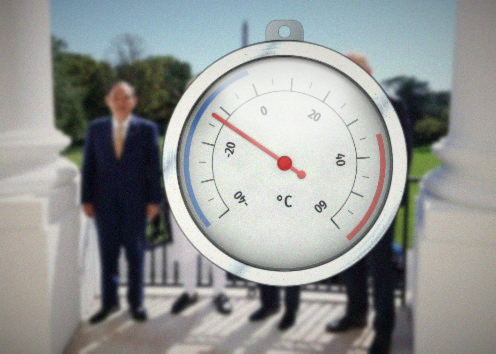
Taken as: -12.5 °C
